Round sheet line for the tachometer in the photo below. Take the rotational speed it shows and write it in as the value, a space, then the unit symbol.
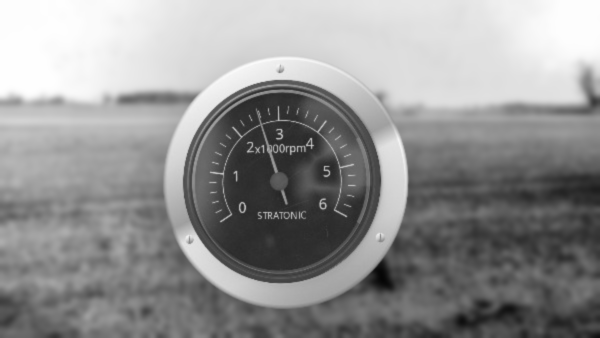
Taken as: 2600 rpm
